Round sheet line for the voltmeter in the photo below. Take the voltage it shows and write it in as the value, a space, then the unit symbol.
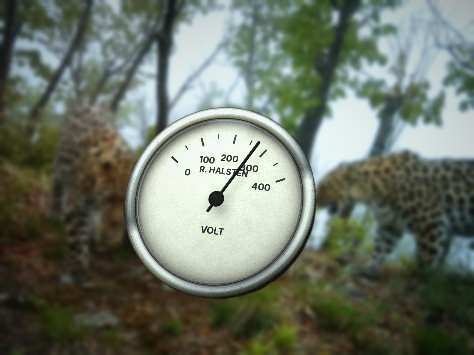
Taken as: 275 V
